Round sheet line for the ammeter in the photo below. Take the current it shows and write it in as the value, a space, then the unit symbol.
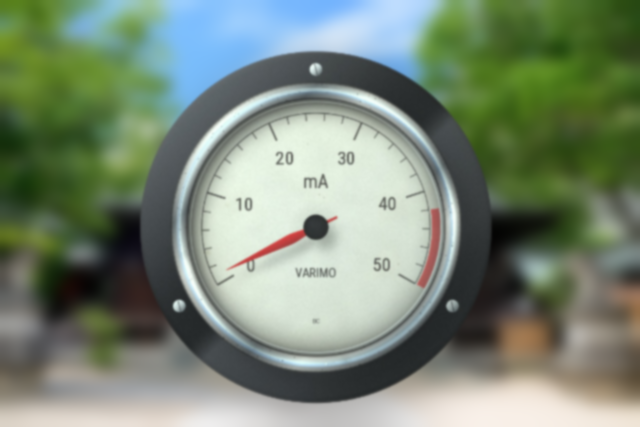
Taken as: 1 mA
